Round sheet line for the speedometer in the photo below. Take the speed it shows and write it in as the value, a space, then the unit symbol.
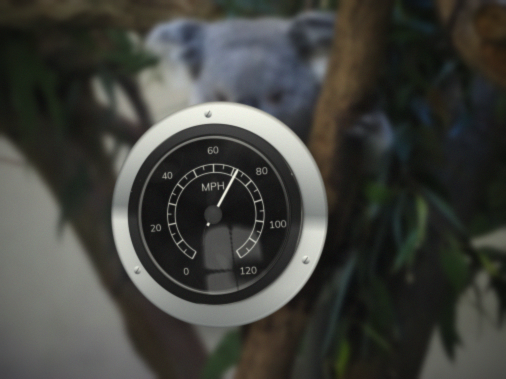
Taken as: 72.5 mph
